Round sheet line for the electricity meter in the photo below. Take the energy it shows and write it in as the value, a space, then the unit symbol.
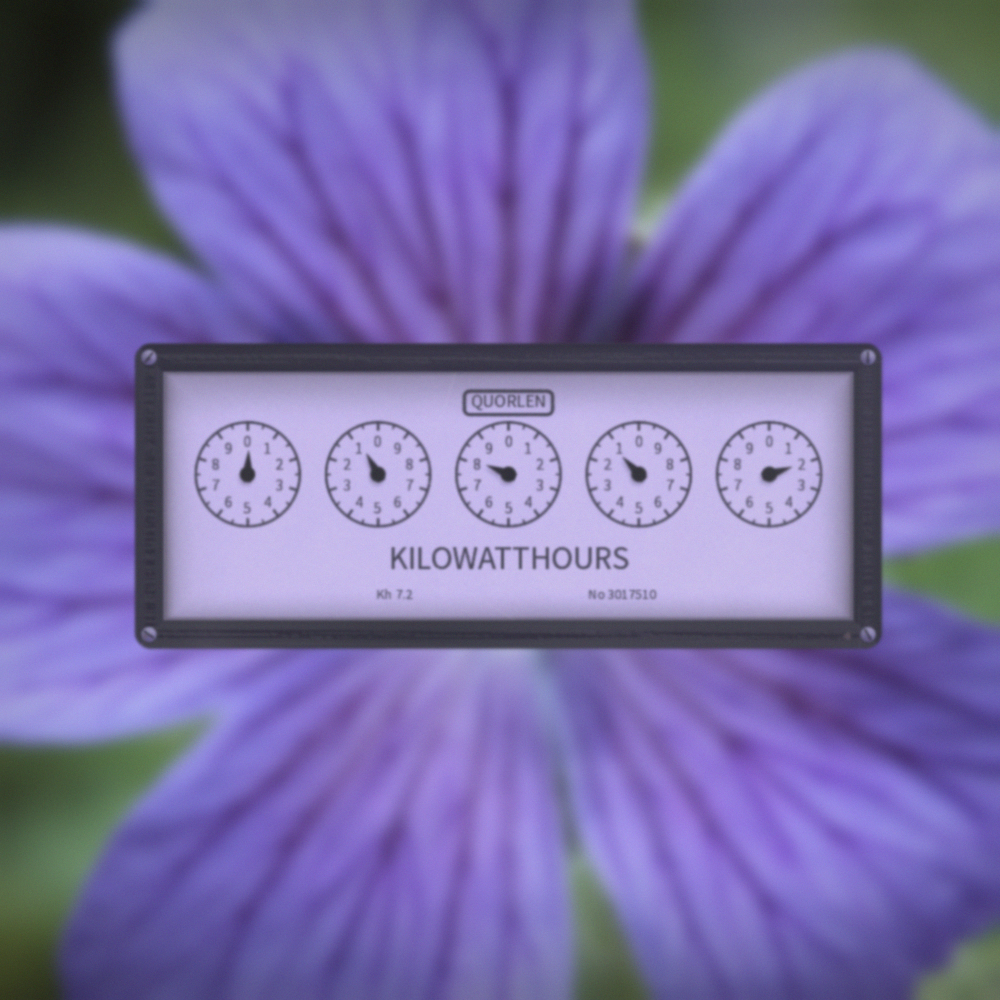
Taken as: 812 kWh
